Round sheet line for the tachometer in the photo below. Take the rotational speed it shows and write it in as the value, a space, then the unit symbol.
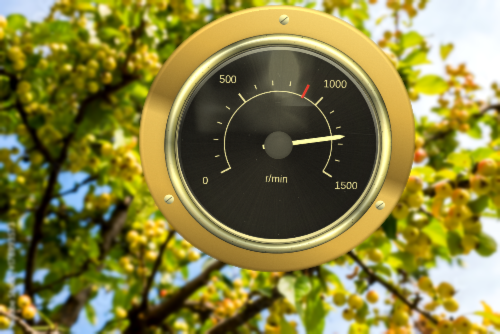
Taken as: 1250 rpm
